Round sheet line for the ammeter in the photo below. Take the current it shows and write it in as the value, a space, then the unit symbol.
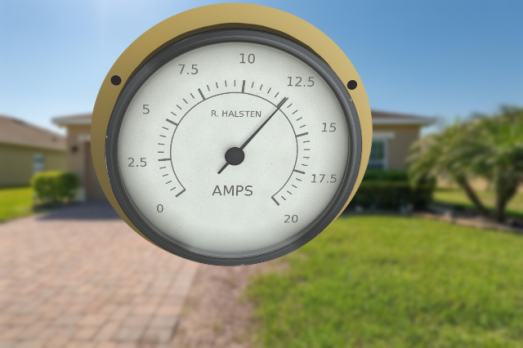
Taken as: 12.5 A
